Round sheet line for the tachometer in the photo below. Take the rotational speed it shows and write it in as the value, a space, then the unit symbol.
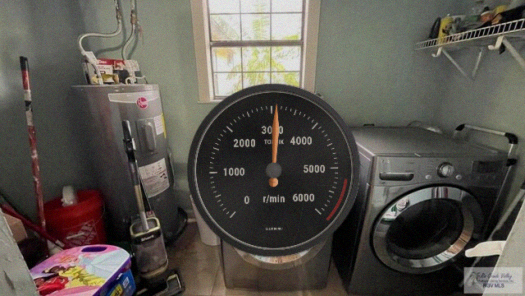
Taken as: 3100 rpm
